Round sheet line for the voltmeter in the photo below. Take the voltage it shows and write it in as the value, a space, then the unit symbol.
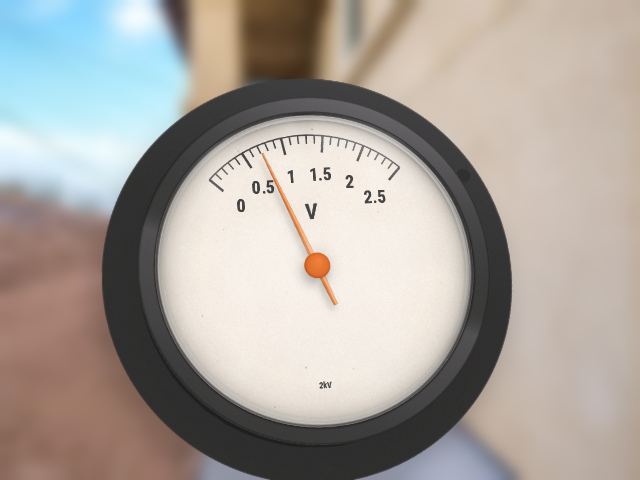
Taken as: 0.7 V
